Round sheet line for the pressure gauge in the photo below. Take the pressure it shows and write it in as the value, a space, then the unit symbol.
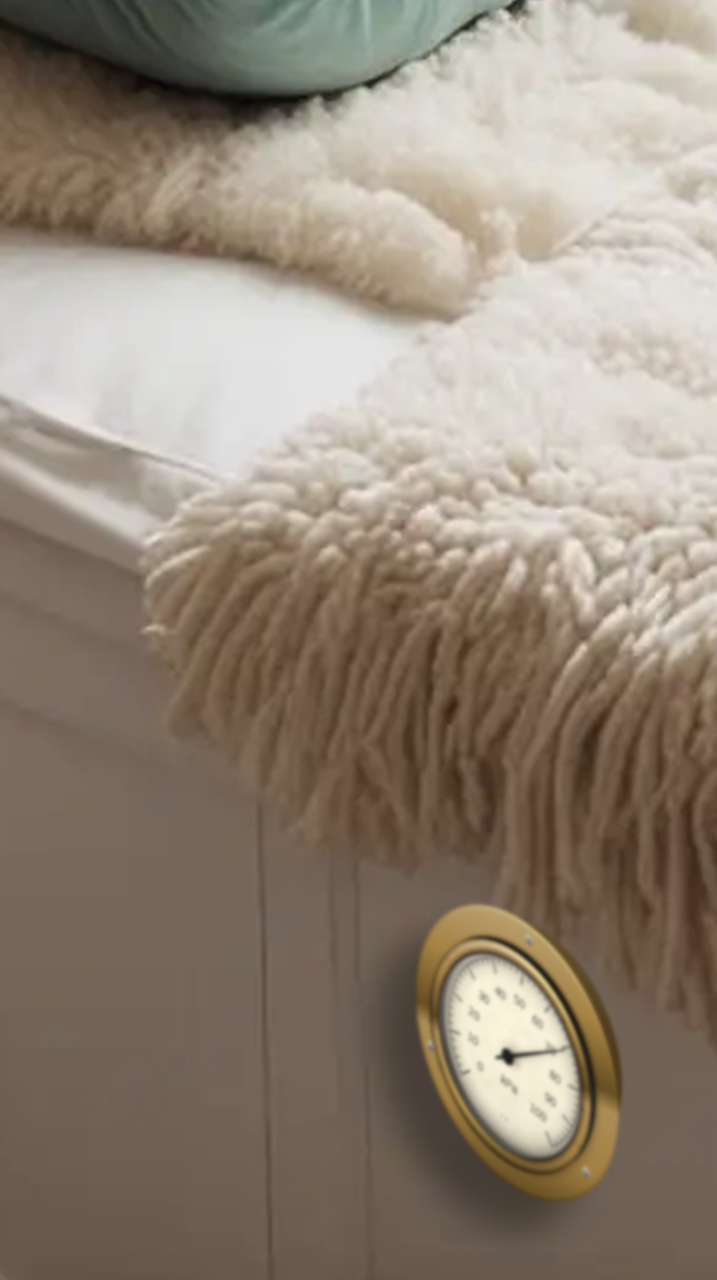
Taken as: 70 kPa
